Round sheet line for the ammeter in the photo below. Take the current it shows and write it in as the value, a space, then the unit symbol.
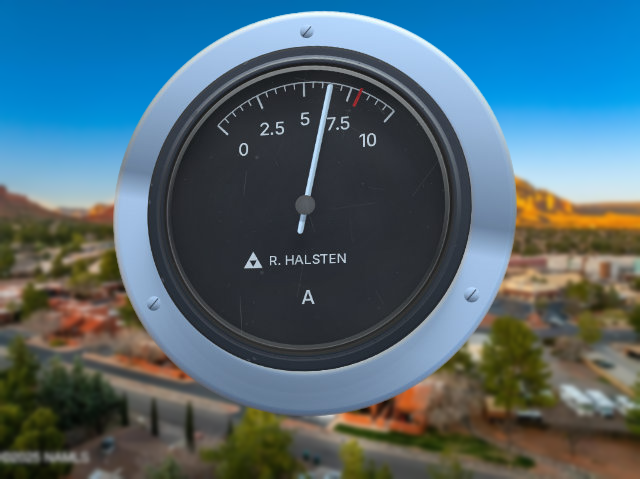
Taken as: 6.5 A
